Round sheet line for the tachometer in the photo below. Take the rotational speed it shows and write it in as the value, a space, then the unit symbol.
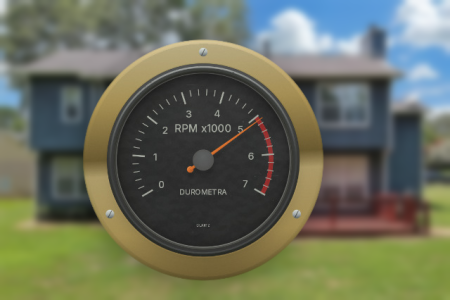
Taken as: 5100 rpm
